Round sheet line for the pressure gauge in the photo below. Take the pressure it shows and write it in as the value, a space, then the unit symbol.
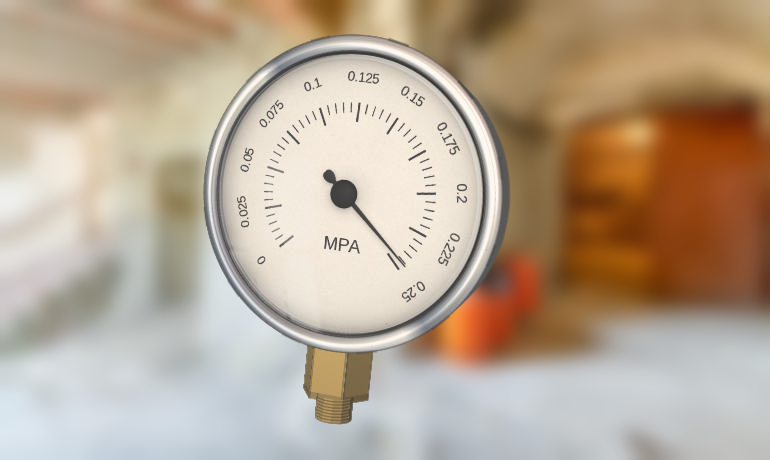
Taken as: 0.245 MPa
